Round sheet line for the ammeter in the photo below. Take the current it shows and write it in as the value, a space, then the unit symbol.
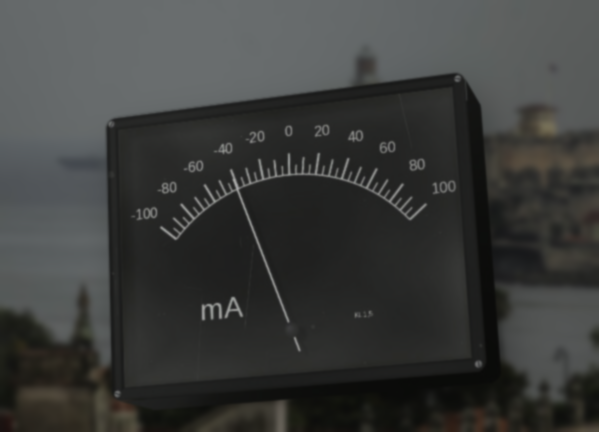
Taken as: -40 mA
